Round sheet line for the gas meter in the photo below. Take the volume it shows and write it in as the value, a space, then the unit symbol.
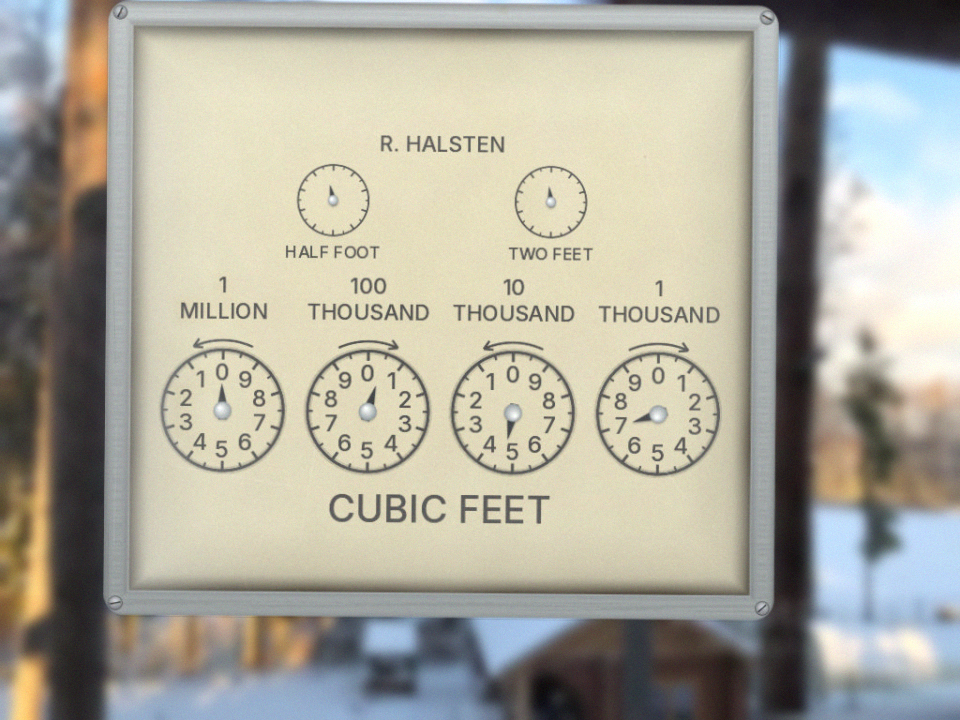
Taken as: 4700 ft³
